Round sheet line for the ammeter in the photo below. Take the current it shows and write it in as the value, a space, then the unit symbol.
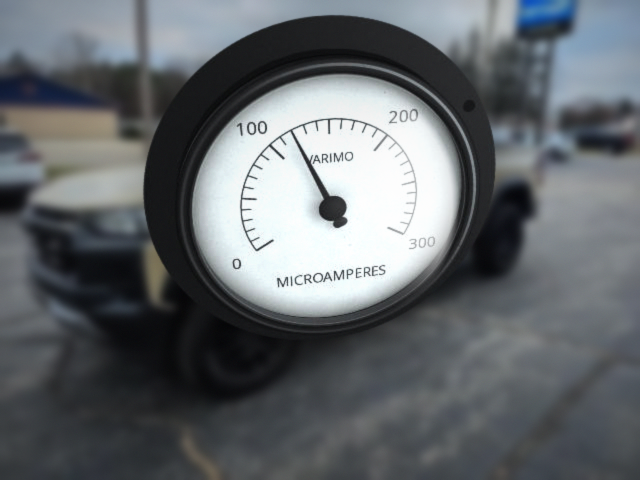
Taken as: 120 µA
